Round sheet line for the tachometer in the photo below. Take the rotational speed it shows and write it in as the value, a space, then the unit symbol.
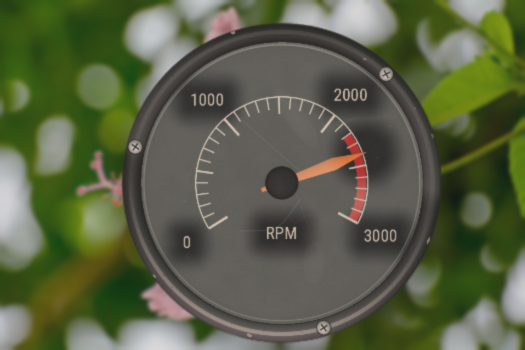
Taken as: 2400 rpm
